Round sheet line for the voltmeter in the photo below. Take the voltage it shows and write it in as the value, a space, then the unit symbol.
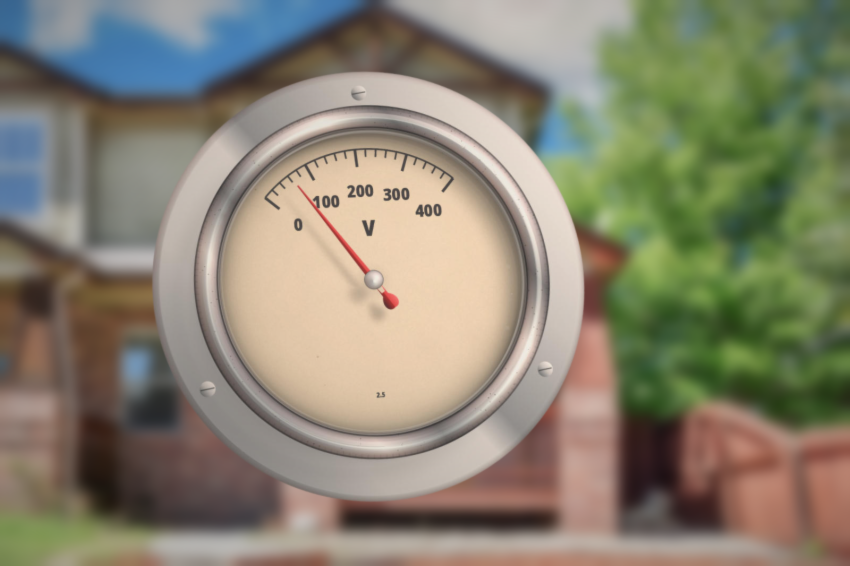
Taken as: 60 V
